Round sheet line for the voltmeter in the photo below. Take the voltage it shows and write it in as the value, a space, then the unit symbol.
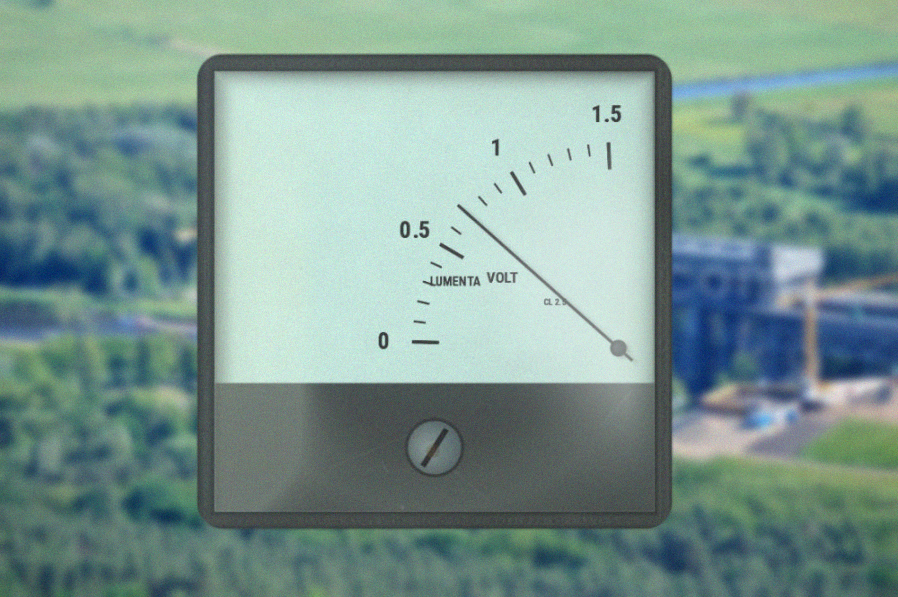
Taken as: 0.7 V
